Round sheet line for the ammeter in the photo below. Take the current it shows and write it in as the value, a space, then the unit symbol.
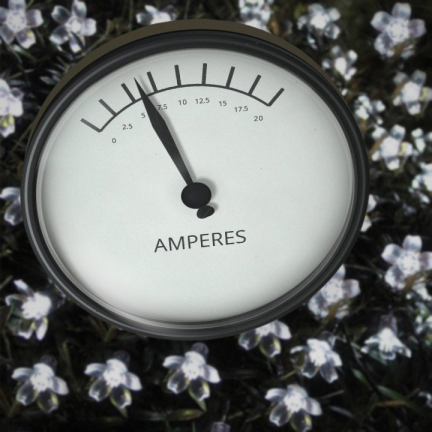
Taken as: 6.25 A
